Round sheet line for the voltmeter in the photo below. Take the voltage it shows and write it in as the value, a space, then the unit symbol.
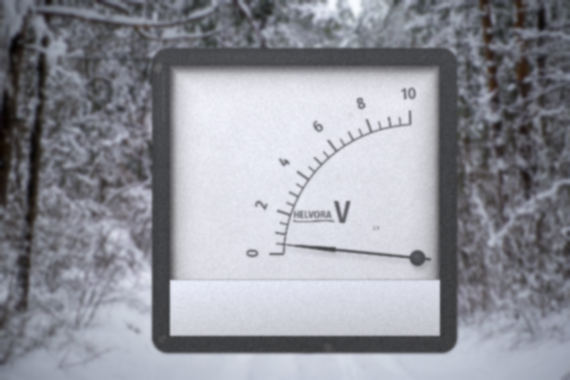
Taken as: 0.5 V
